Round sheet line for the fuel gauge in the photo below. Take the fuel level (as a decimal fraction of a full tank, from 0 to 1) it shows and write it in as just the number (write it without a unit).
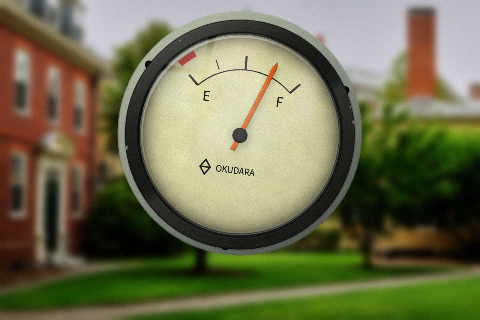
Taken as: 0.75
